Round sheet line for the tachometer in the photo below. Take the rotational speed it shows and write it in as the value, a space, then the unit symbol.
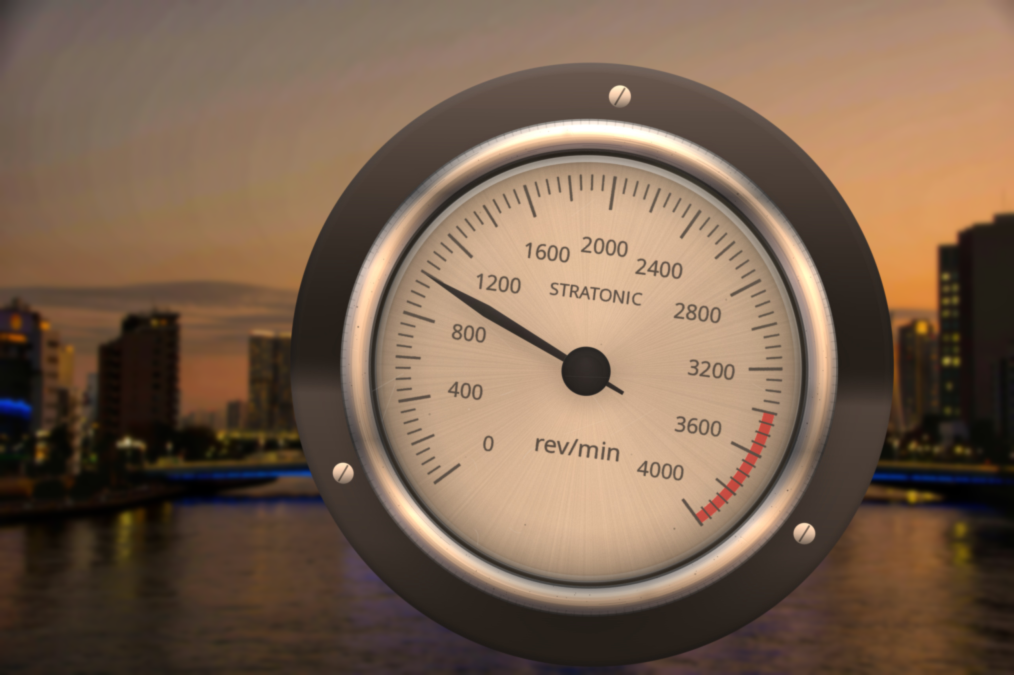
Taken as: 1000 rpm
